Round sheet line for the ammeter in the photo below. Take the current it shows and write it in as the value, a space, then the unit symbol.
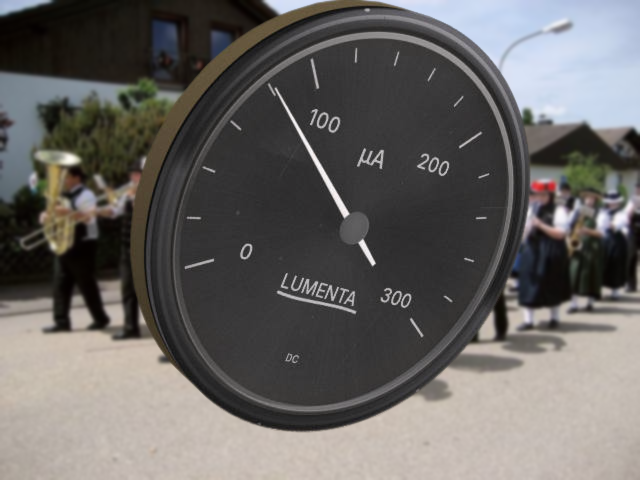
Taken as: 80 µA
